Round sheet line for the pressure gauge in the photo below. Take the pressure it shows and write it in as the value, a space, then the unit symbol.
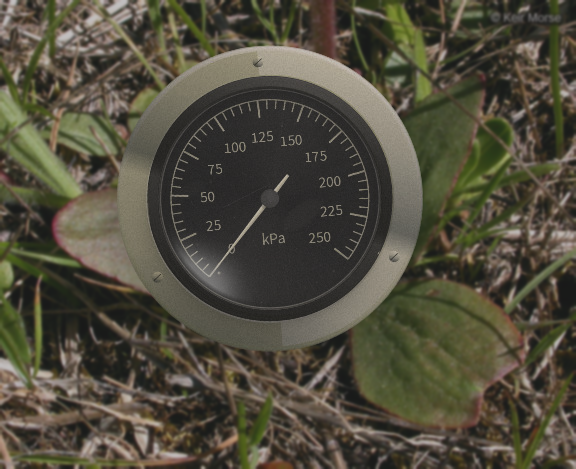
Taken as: 0 kPa
